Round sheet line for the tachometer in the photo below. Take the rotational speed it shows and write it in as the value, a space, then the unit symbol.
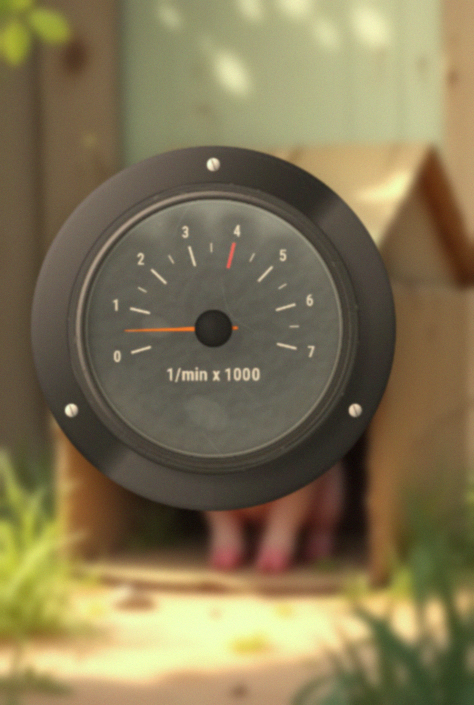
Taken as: 500 rpm
